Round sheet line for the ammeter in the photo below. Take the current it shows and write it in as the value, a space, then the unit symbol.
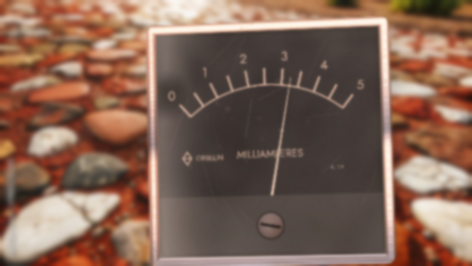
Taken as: 3.25 mA
